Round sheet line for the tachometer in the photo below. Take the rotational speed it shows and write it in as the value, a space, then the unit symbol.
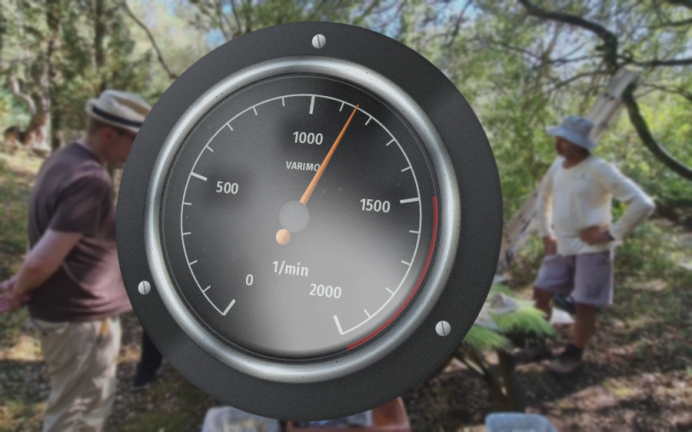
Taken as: 1150 rpm
